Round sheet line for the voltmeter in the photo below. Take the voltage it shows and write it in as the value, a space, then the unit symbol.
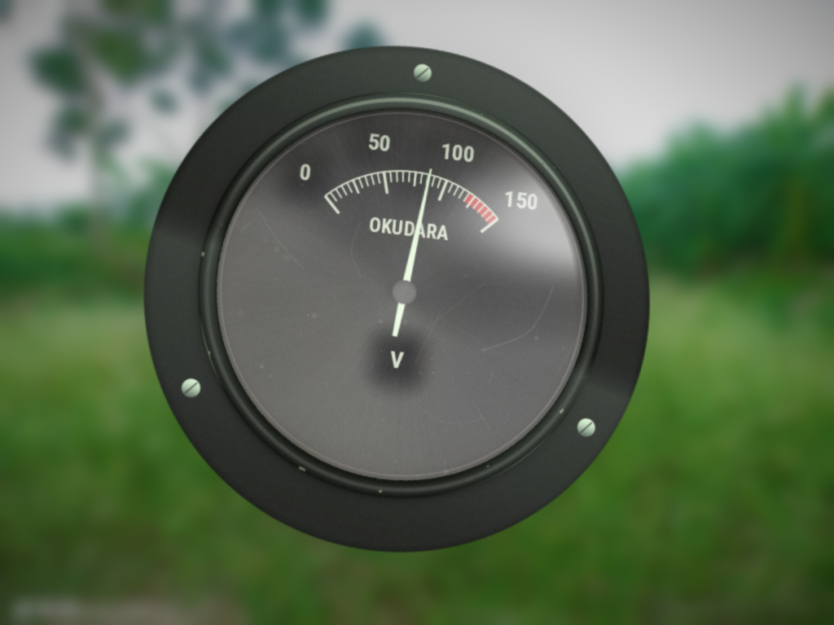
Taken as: 85 V
